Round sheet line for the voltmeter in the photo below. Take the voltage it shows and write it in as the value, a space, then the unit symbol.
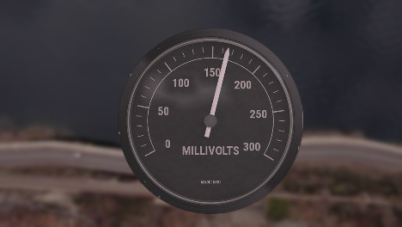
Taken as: 165 mV
